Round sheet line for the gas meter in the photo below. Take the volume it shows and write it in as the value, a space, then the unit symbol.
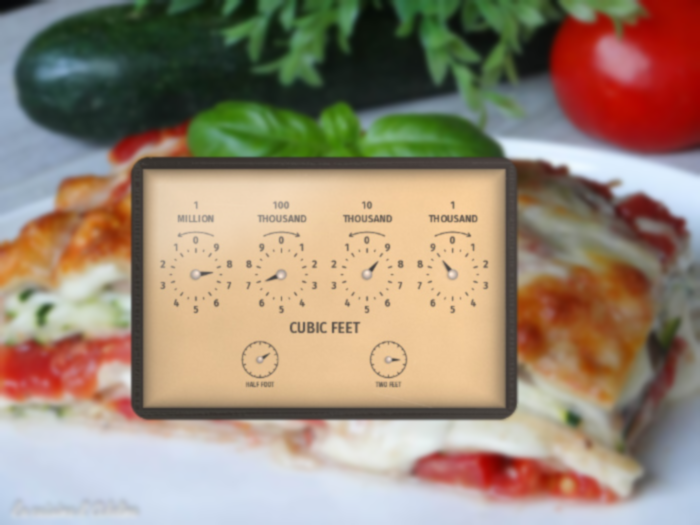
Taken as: 768900 ft³
